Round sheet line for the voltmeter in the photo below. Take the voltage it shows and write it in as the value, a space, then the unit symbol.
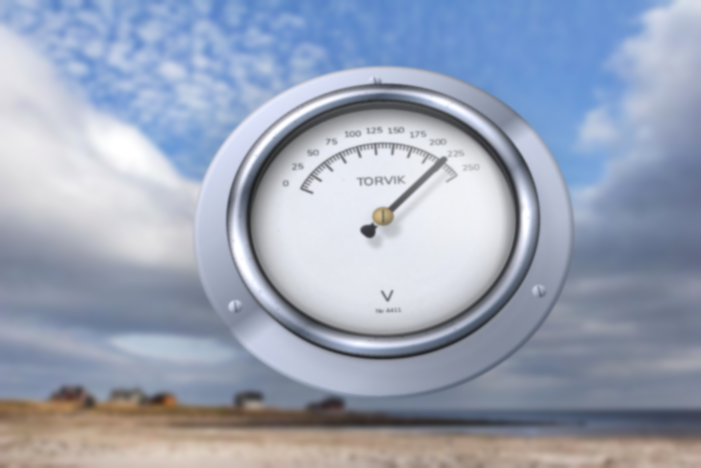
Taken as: 225 V
